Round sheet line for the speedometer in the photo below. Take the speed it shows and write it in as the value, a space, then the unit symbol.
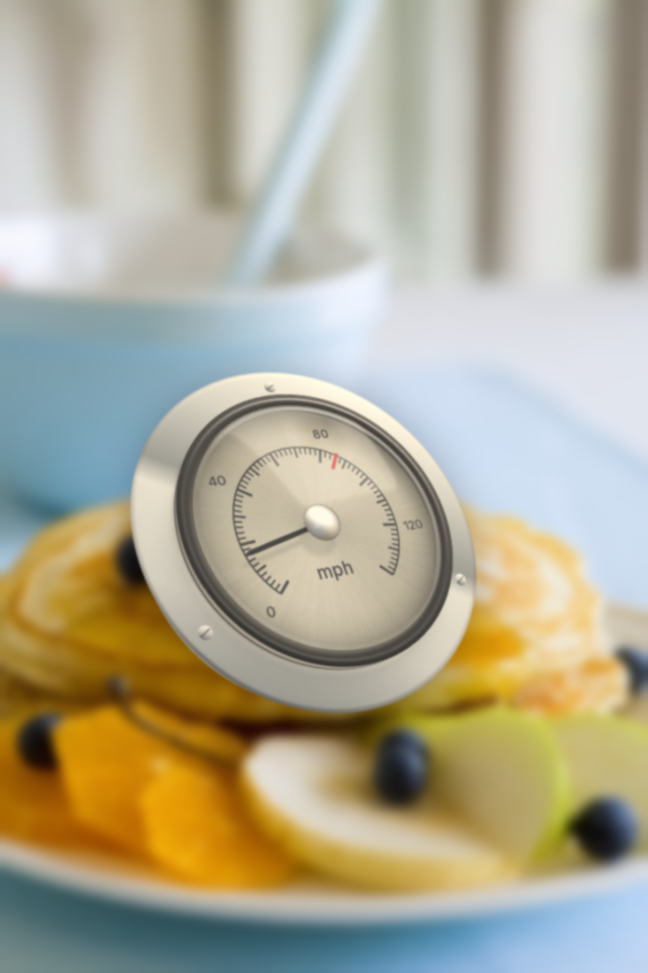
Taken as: 16 mph
